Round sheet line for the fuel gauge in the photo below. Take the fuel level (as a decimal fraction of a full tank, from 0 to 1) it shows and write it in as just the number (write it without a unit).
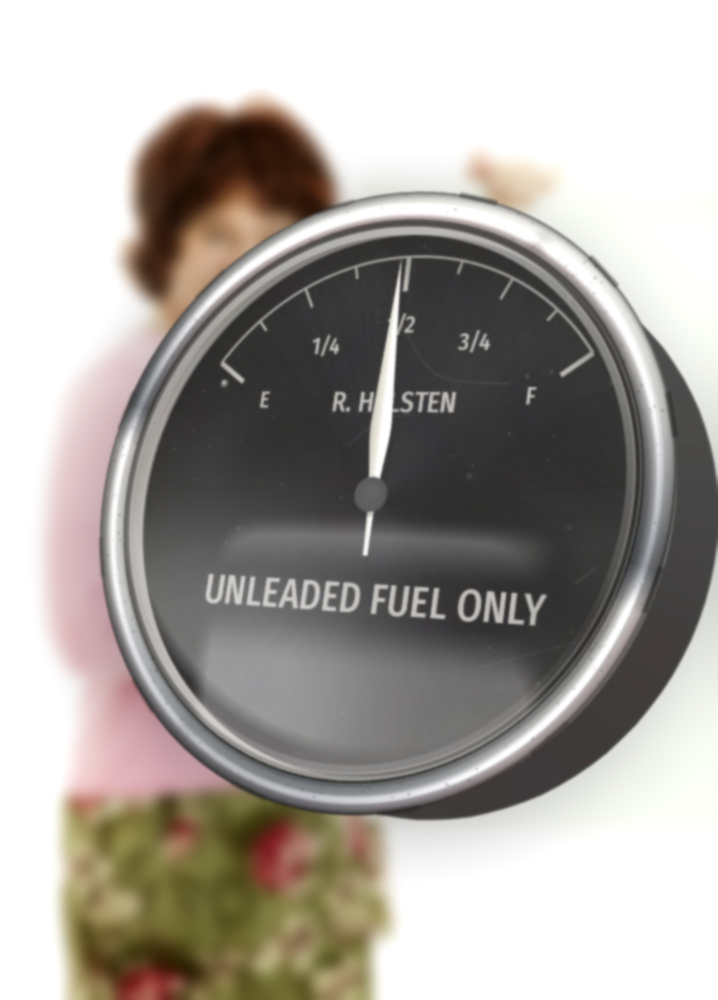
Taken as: 0.5
